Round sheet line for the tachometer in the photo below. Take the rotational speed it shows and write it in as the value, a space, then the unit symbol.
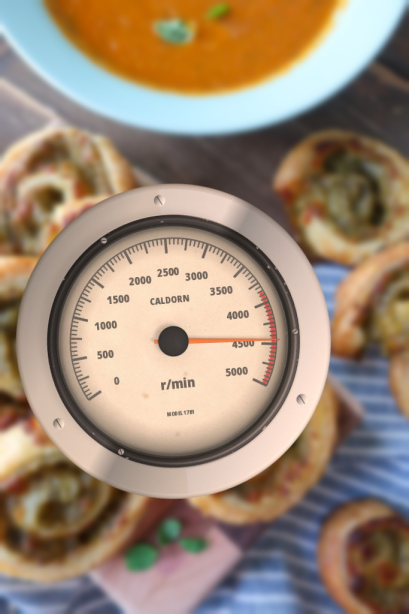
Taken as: 4450 rpm
